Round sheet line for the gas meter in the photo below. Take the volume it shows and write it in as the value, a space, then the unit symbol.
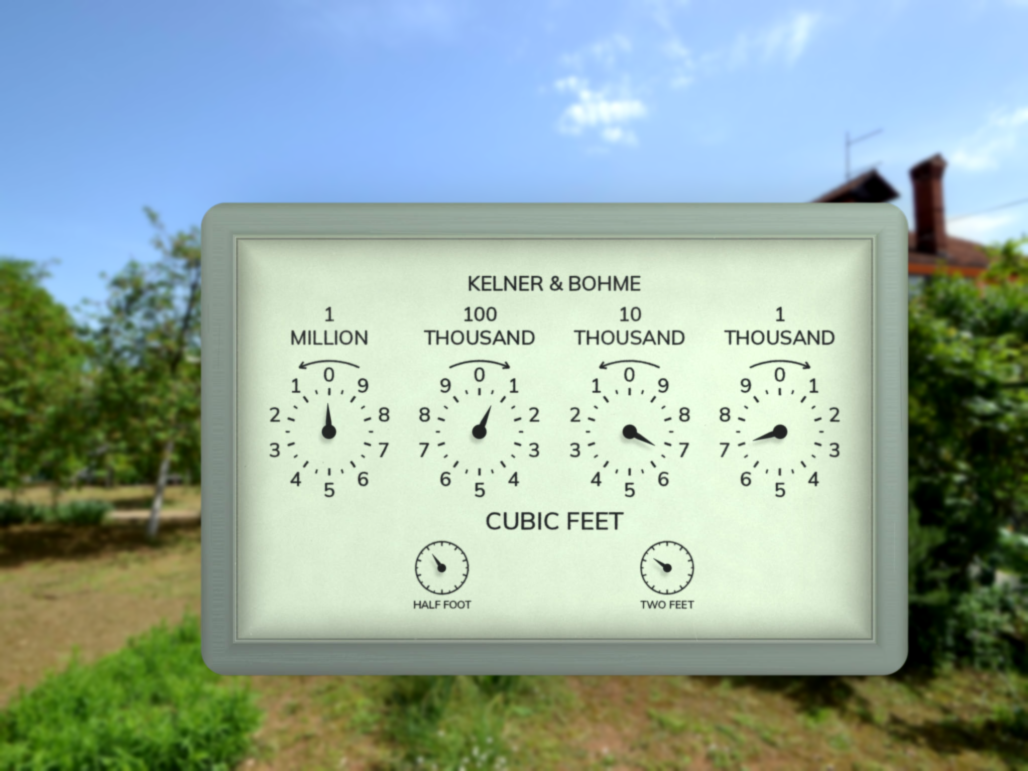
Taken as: 6700 ft³
